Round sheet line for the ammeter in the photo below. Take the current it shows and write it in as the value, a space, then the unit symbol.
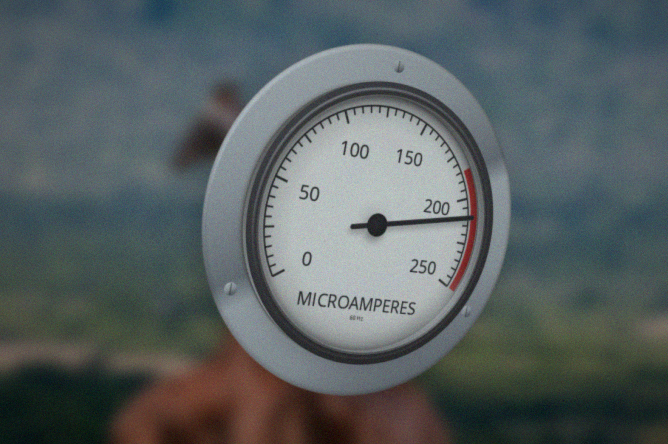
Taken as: 210 µA
